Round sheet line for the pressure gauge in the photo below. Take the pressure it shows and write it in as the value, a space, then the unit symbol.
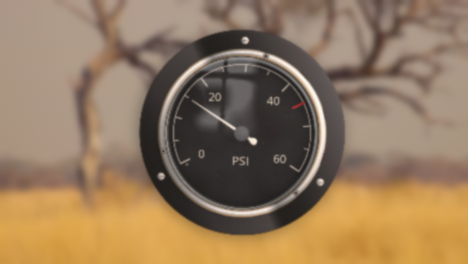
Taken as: 15 psi
